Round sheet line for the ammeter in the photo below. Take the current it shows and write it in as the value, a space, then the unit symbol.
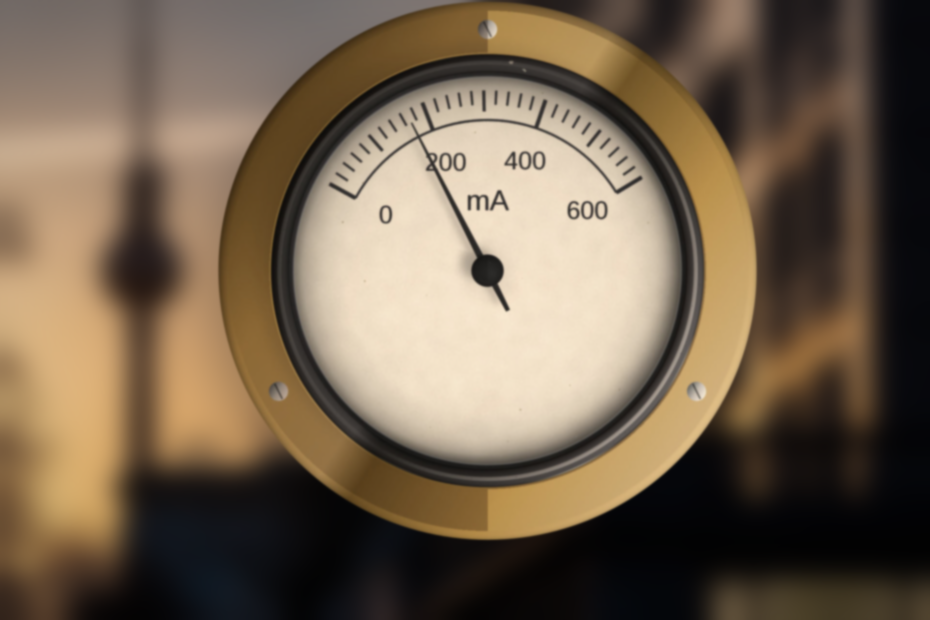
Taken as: 170 mA
